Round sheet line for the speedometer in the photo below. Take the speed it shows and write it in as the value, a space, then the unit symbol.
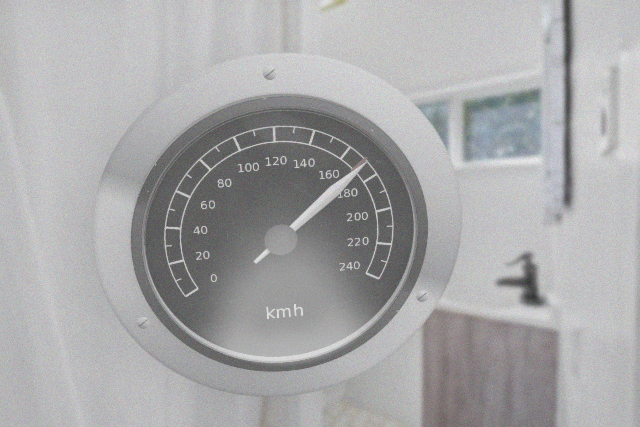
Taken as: 170 km/h
